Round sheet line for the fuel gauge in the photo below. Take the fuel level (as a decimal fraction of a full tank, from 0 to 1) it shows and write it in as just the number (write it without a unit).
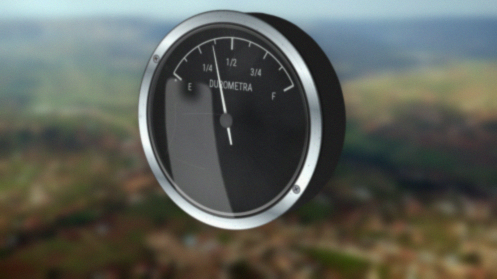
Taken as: 0.375
